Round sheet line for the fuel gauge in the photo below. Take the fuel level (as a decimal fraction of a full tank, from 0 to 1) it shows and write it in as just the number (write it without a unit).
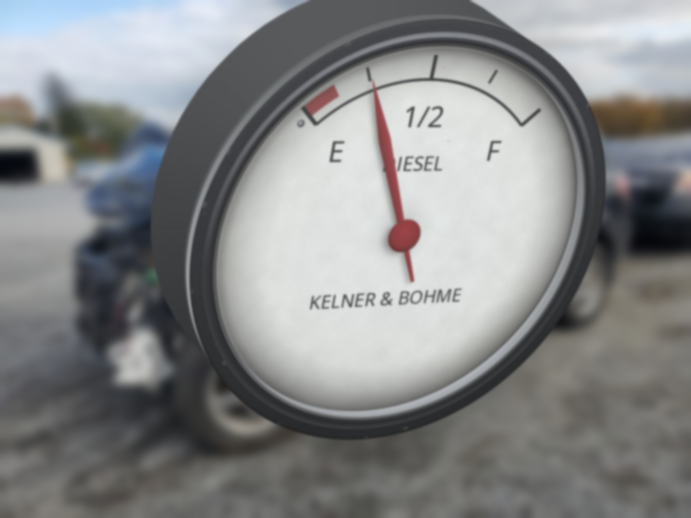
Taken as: 0.25
